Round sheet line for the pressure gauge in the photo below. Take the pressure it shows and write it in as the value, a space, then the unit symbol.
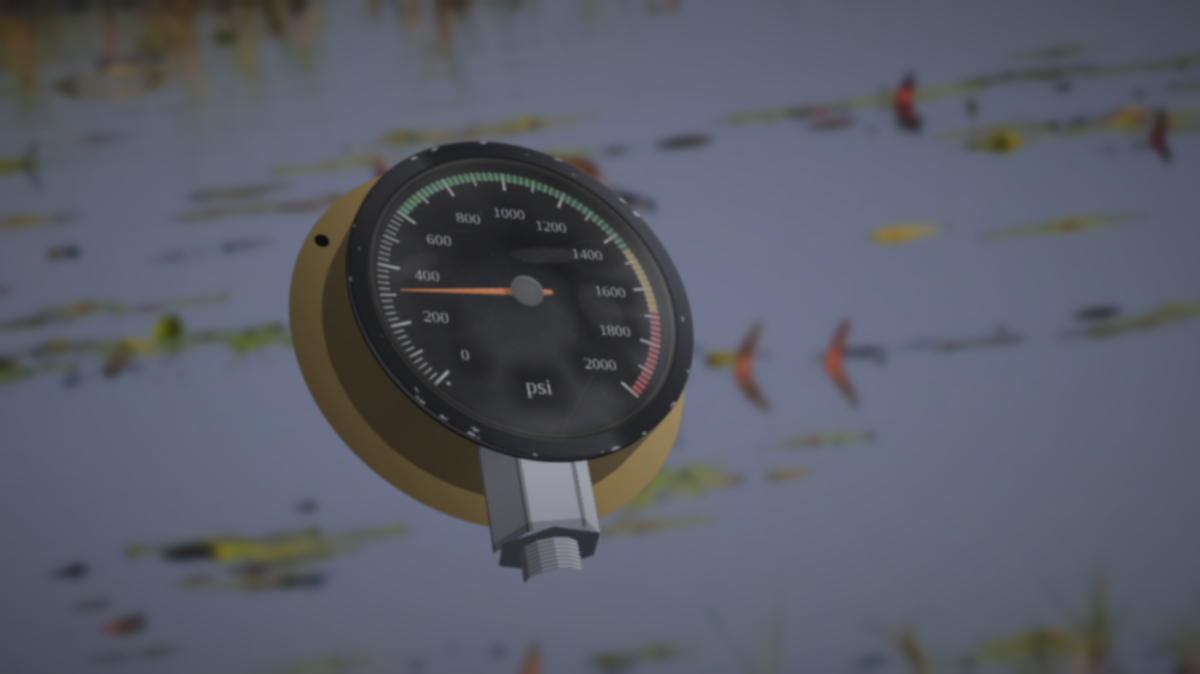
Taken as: 300 psi
